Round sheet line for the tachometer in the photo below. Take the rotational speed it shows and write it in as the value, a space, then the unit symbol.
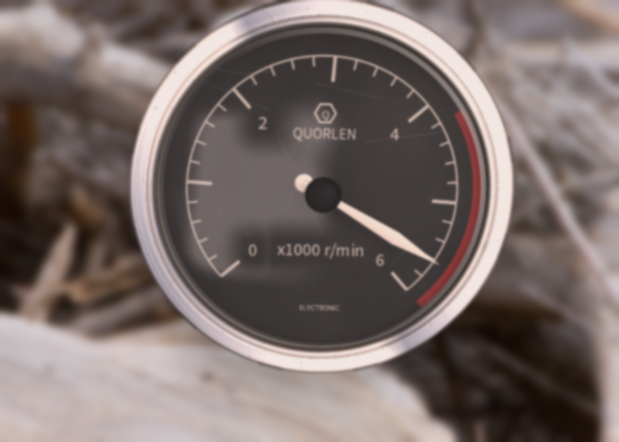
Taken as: 5600 rpm
